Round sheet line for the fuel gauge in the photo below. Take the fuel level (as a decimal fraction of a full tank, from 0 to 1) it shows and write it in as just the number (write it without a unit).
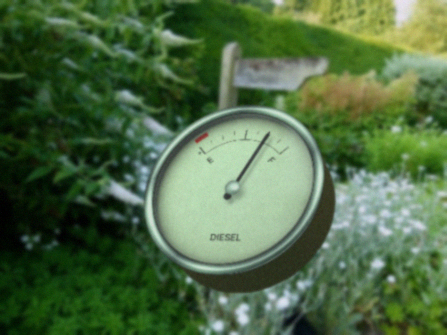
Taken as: 0.75
